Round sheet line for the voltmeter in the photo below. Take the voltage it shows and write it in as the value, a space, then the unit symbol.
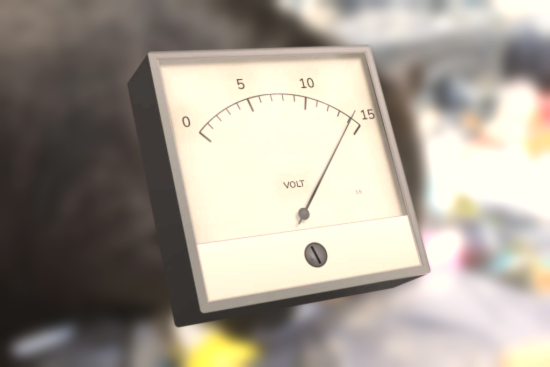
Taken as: 14 V
